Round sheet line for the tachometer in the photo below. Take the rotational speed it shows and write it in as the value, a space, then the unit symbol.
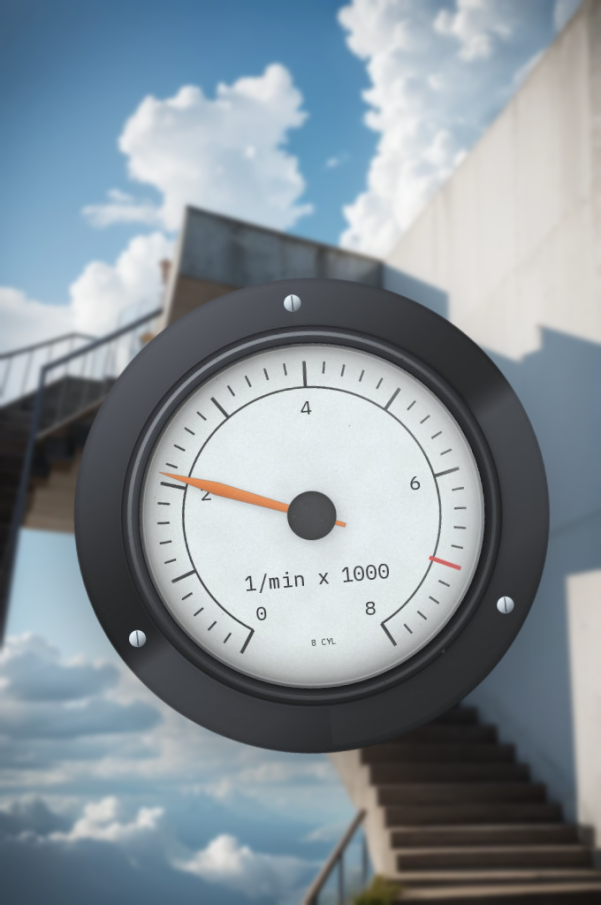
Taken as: 2100 rpm
